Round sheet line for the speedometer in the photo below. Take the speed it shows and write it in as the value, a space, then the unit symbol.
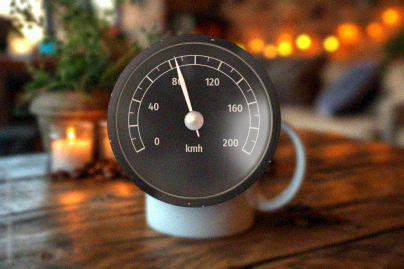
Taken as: 85 km/h
